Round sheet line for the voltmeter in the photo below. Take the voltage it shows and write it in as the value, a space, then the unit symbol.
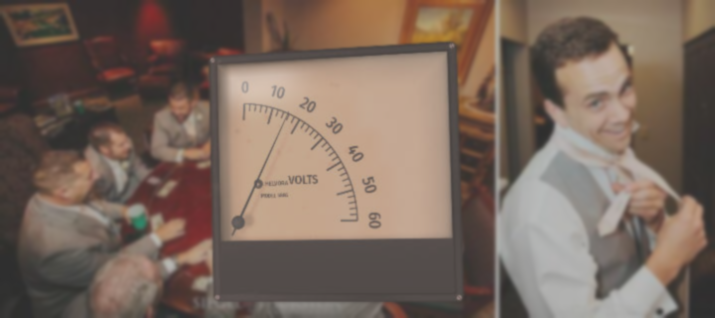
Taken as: 16 V
